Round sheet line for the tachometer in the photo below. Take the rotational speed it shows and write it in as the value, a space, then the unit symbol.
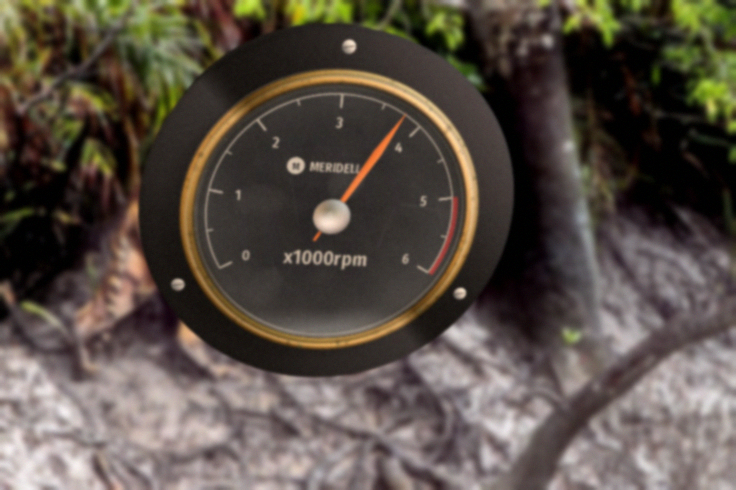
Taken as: 3750 rpm
